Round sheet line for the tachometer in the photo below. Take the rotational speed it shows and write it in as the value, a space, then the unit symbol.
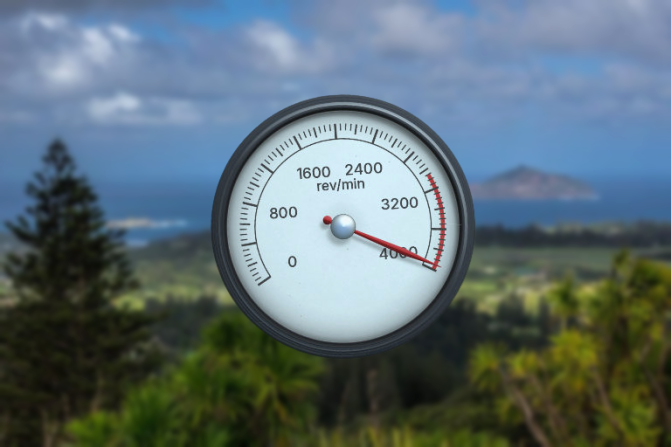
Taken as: 3950 rpm
